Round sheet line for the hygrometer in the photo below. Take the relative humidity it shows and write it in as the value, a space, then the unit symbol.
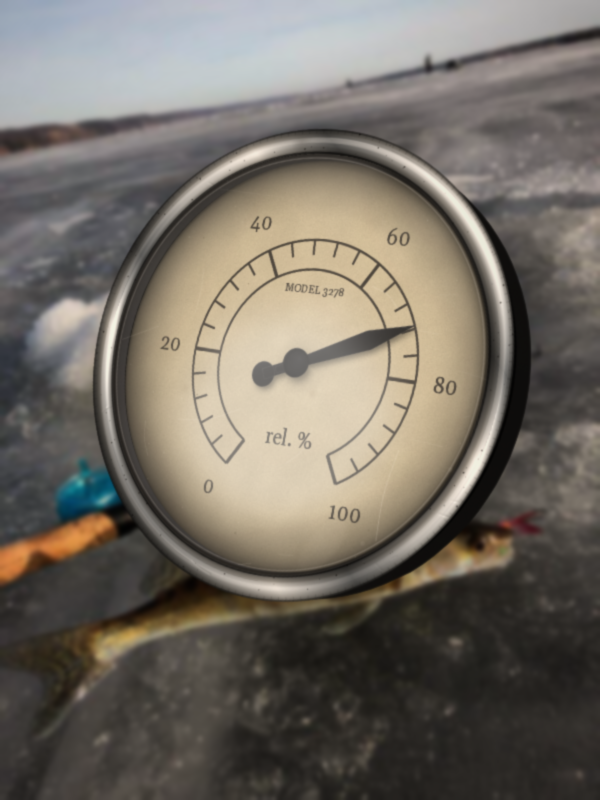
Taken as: 72 %
